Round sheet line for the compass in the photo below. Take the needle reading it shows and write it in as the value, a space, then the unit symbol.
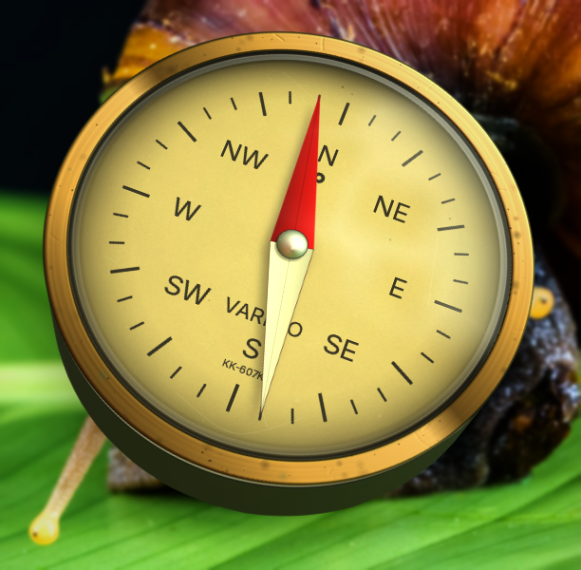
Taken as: 350 °
